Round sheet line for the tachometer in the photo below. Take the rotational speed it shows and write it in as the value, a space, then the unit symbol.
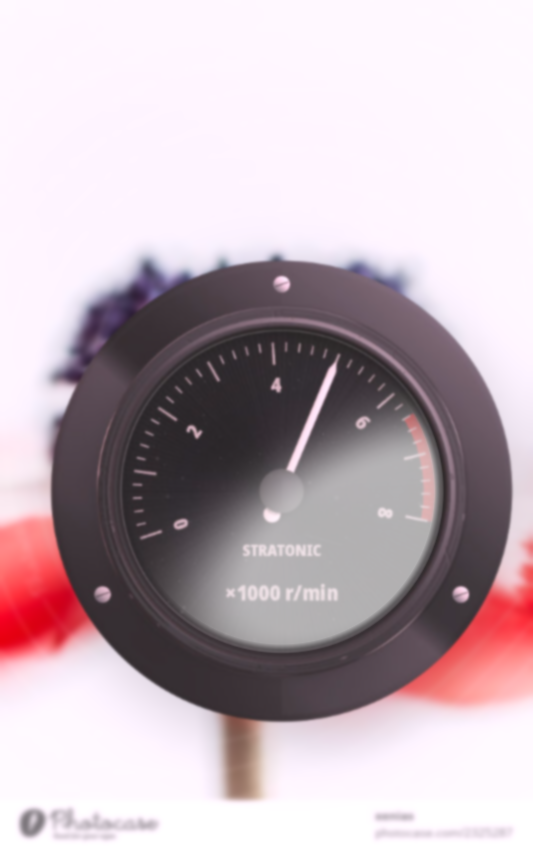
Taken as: 5000 rpm
